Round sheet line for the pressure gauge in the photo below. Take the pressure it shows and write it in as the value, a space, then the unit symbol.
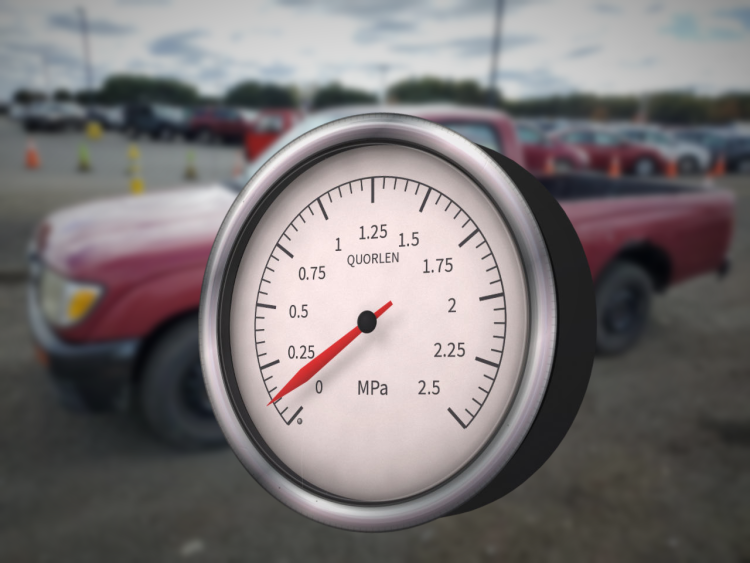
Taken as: 0.1 MPa
